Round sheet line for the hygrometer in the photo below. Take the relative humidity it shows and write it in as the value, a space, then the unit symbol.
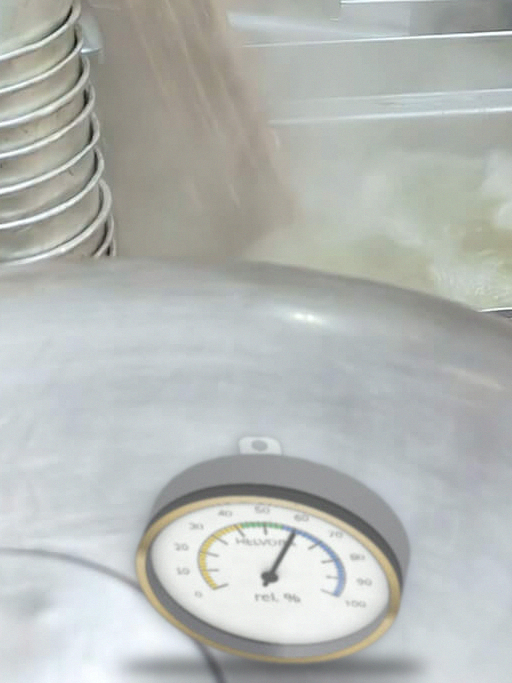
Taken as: 60 %
